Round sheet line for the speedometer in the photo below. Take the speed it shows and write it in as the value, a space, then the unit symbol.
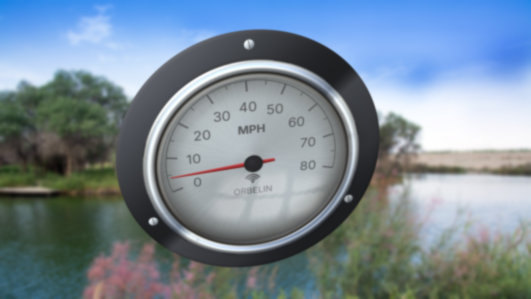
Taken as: 5 mph
